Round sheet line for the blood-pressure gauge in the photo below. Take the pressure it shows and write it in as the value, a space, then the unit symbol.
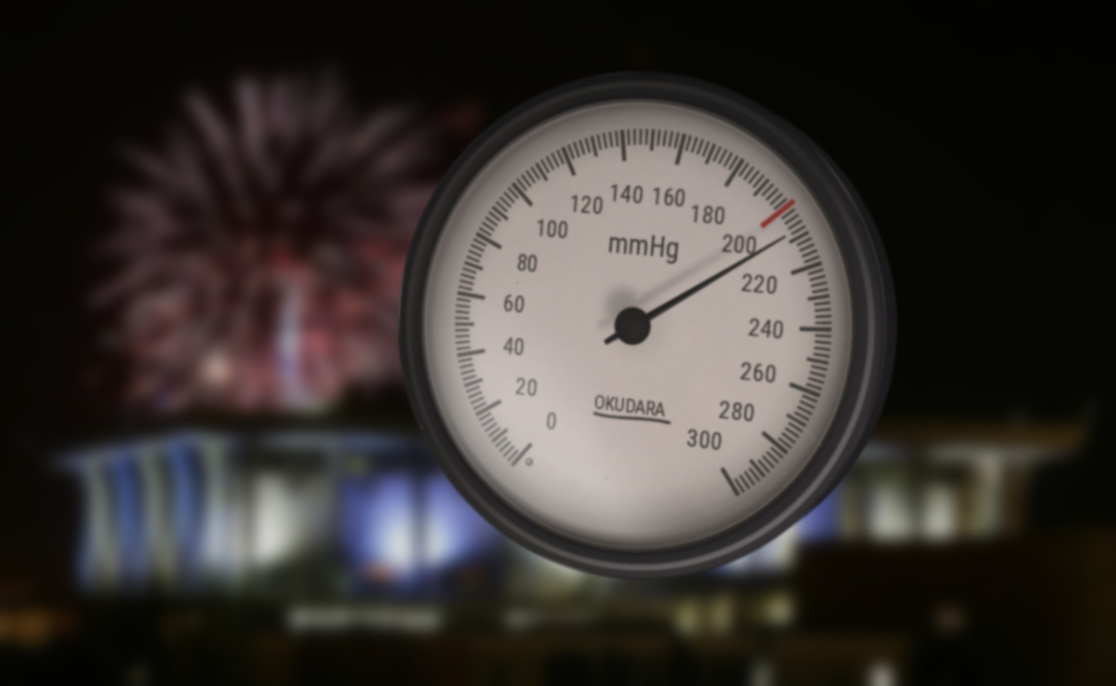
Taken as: 208 mmHg
